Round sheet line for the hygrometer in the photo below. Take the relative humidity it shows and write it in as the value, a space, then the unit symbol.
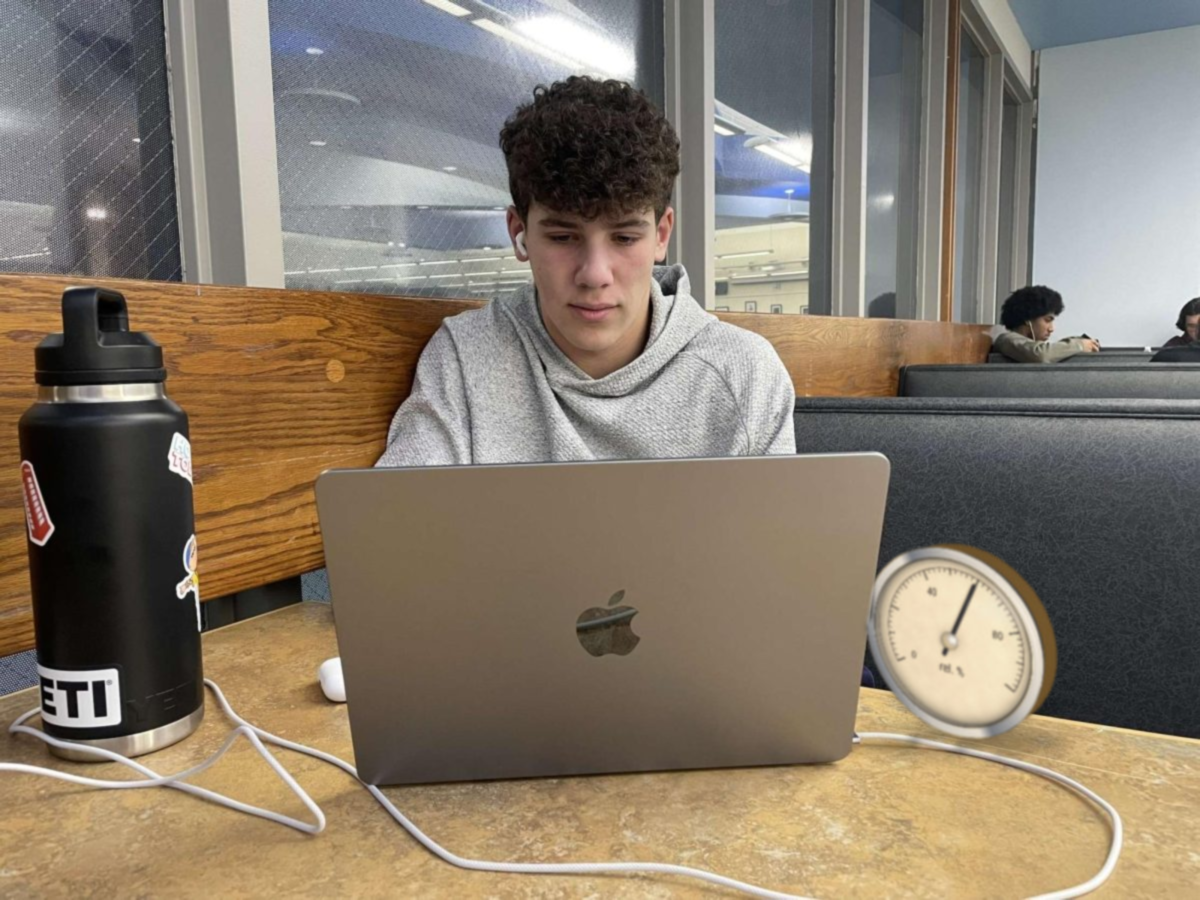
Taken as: 60 %
